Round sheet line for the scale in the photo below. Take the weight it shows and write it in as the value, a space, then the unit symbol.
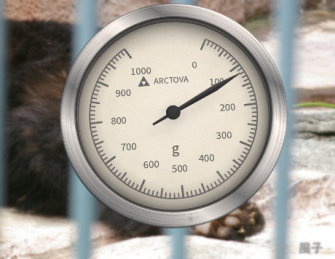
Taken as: 120 g
